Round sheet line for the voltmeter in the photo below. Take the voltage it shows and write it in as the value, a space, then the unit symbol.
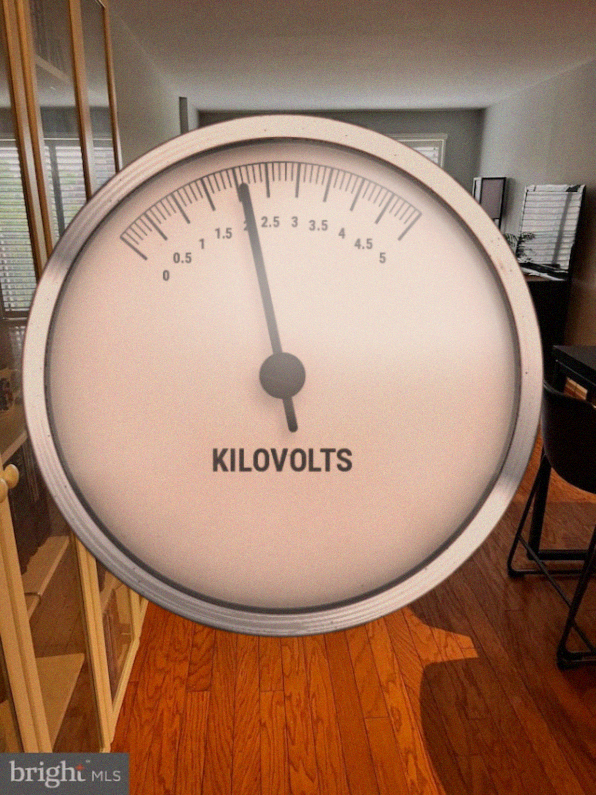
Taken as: 2.1 kV
